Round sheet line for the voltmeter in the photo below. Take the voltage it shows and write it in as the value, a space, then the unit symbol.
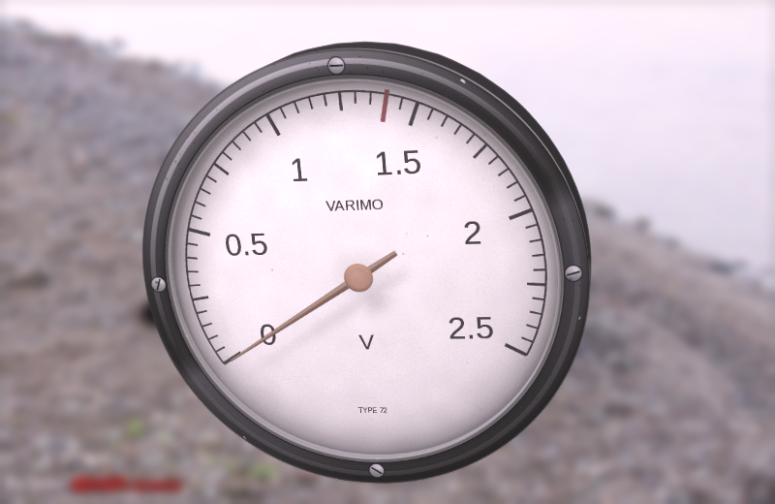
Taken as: 0 V
